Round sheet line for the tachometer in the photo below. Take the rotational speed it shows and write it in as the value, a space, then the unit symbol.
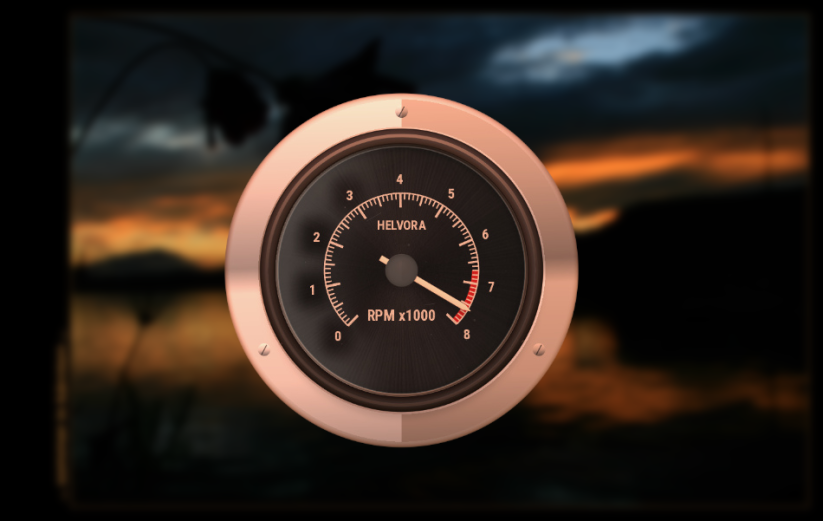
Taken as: 7600 rpm
